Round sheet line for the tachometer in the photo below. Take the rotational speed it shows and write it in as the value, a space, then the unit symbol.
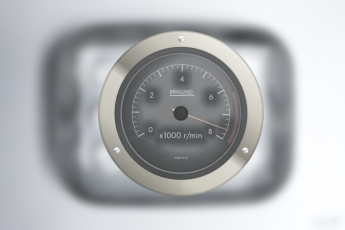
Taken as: 7600 rpm
